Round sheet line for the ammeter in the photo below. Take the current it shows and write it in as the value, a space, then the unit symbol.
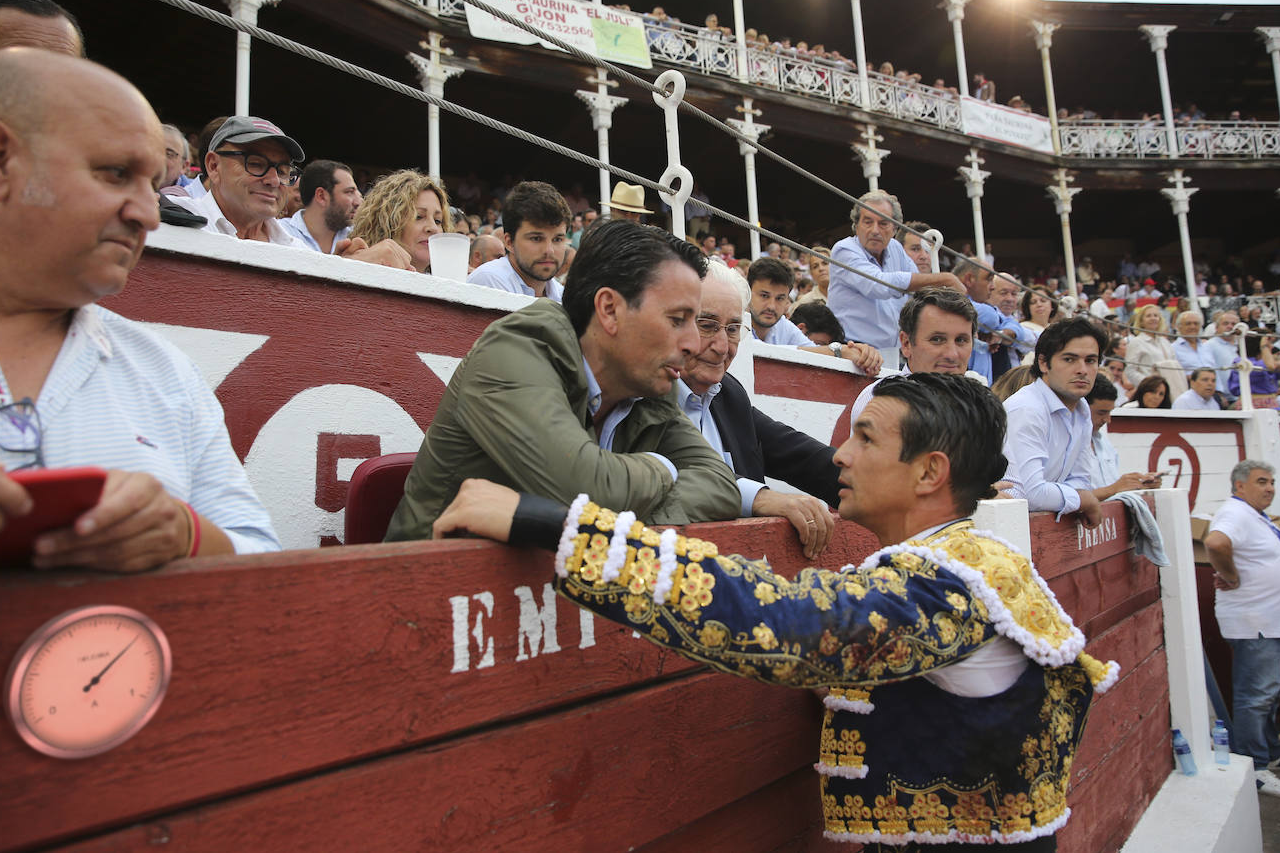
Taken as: 0.7 A
